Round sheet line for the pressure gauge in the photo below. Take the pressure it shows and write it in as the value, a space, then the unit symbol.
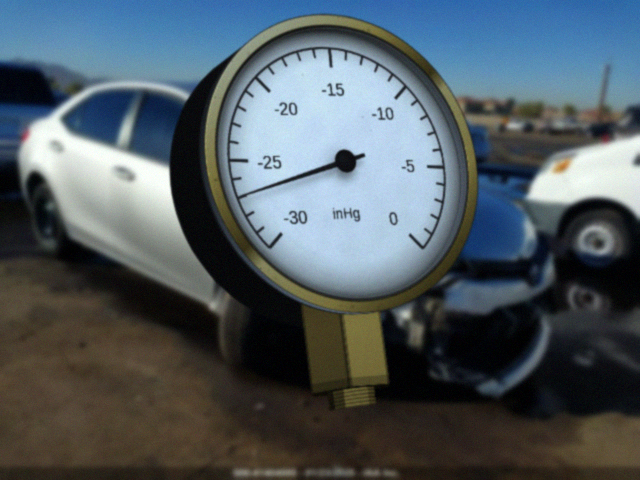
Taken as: -27 inHg
